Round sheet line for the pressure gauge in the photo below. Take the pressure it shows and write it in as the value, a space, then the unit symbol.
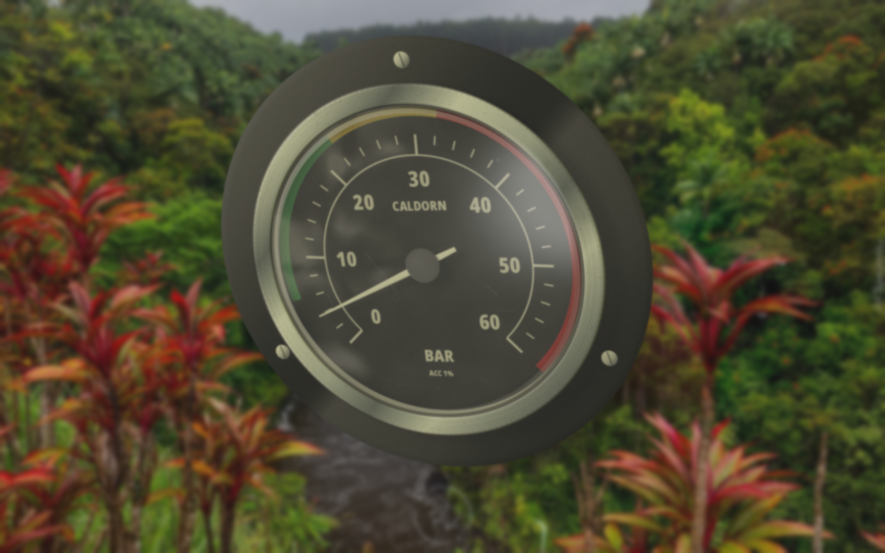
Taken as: 4 bar
